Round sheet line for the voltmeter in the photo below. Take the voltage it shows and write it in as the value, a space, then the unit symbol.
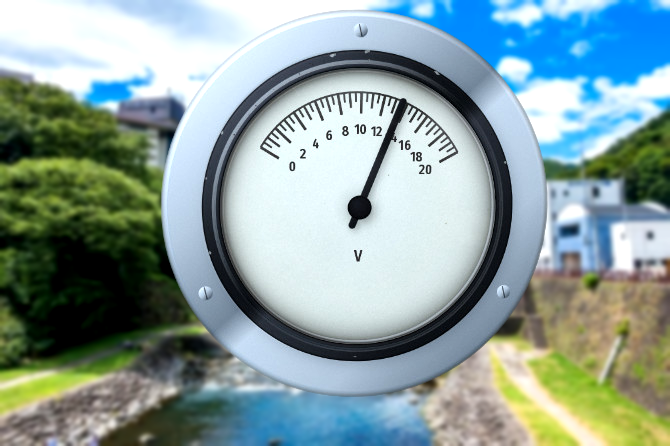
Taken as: 13.5 V
